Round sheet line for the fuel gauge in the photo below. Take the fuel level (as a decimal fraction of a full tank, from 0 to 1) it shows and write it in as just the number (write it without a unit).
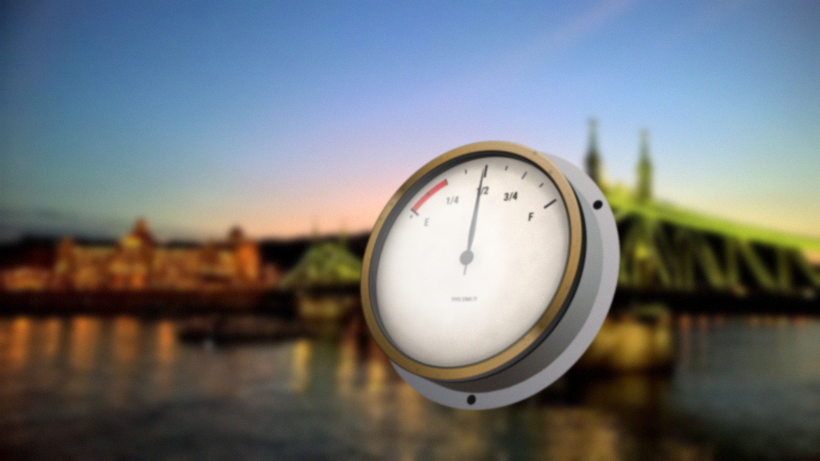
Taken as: 0.5
